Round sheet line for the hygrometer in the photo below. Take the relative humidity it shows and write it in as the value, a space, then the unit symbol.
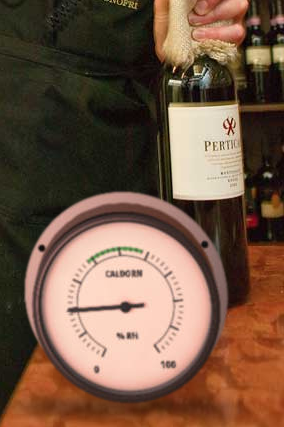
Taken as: 20 %
